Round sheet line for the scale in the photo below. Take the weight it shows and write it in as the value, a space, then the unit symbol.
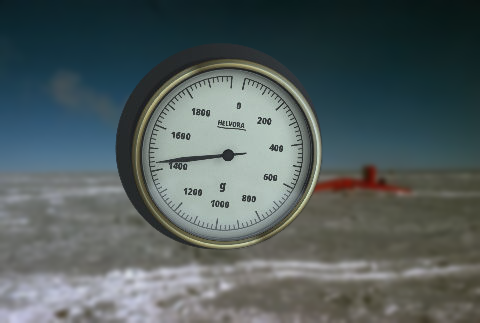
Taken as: 1440 g
